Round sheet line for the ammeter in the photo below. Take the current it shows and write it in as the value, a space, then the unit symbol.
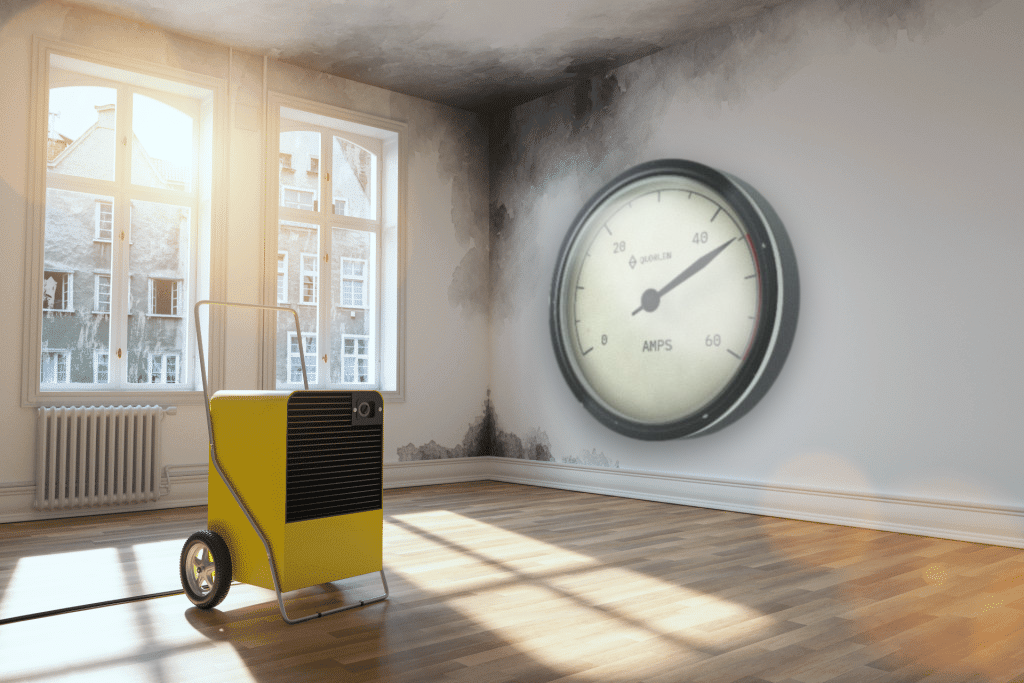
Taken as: 45 A
